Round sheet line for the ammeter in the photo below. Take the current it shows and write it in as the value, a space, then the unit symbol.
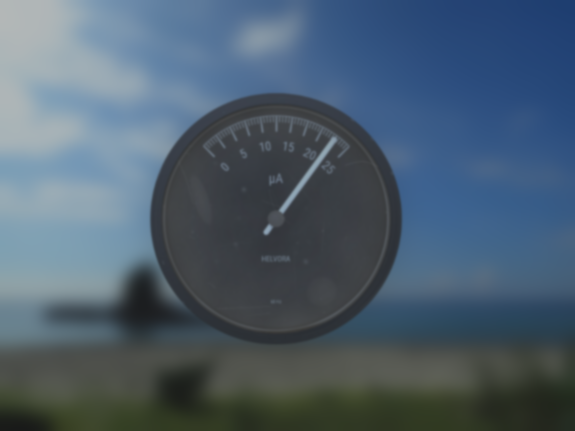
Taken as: 22.5 µA
